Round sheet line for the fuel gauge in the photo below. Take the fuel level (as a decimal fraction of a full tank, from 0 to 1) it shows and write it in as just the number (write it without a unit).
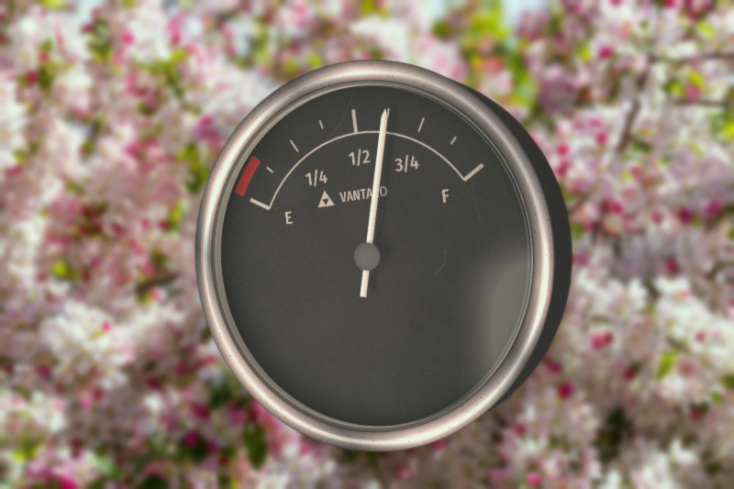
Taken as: 0.625
